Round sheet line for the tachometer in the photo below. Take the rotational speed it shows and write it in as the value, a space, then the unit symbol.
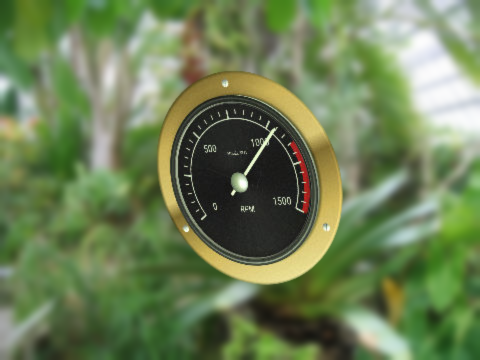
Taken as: 1050 rpm
